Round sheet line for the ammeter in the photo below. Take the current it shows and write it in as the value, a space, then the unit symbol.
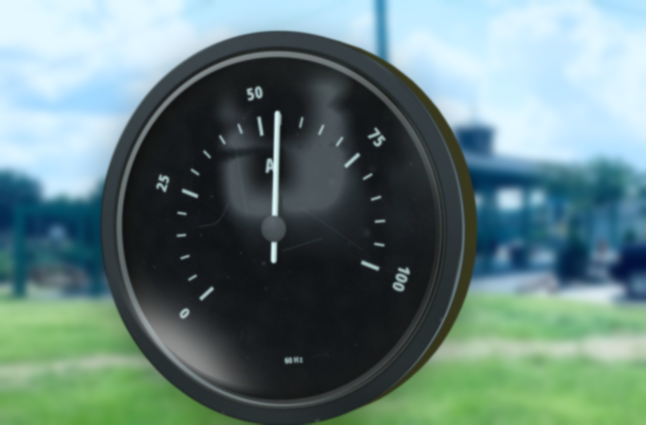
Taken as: 55 A
